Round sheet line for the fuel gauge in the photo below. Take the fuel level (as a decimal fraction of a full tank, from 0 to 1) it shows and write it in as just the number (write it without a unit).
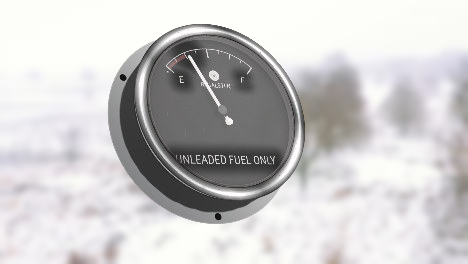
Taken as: 0.25
